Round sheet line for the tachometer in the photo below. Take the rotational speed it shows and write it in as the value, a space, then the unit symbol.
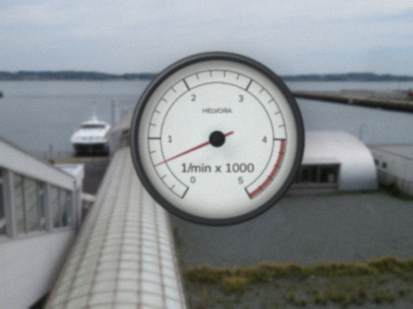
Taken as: 600 rpm
